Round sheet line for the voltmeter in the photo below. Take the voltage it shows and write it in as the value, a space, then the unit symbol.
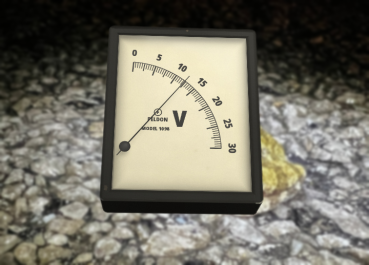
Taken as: 12.5 V
